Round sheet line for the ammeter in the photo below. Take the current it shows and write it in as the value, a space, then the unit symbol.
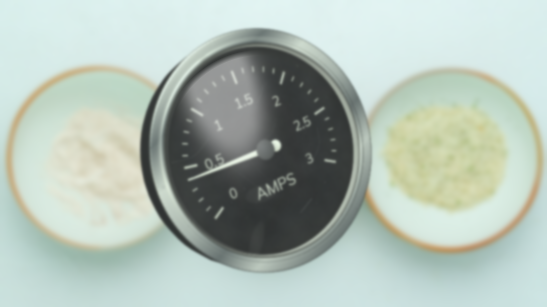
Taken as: 0.4 A
